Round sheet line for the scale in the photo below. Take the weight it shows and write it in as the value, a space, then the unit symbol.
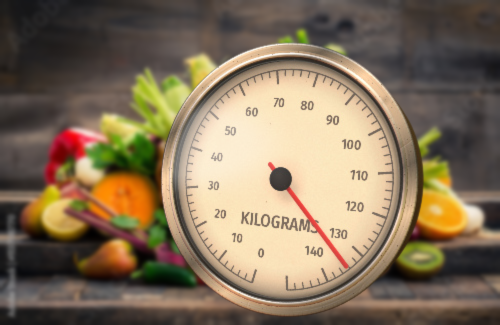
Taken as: 134 kg
